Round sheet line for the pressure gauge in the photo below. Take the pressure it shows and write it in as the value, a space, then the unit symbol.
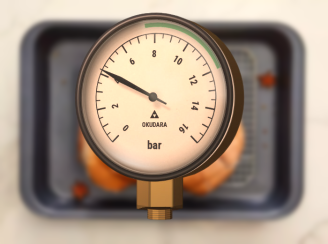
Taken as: 4.25 bar
